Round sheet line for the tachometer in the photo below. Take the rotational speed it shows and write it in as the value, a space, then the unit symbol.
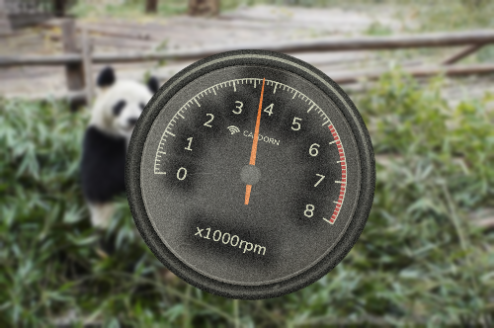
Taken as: 3700 rpm
